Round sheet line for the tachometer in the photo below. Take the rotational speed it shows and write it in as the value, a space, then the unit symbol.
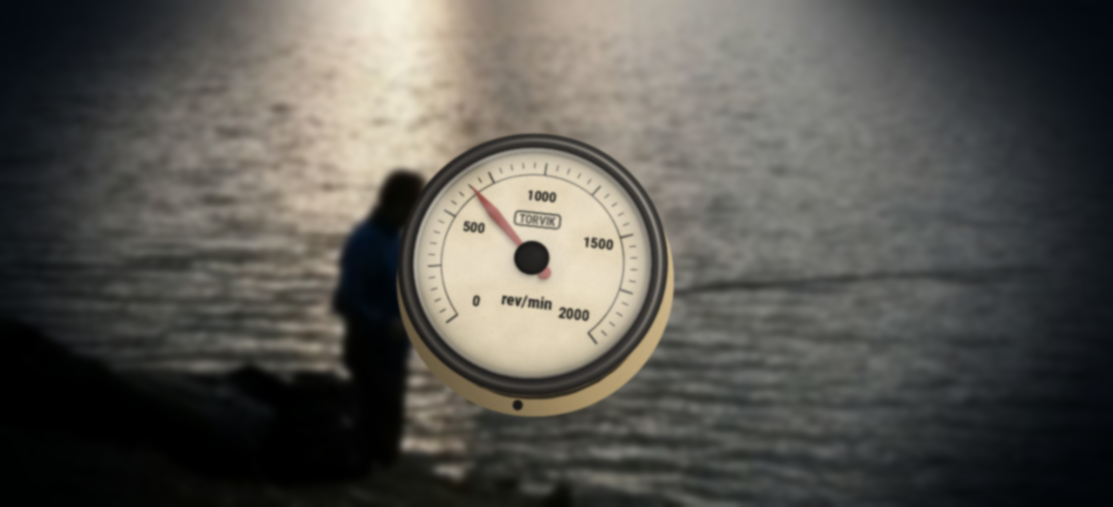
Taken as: 650 rpm
